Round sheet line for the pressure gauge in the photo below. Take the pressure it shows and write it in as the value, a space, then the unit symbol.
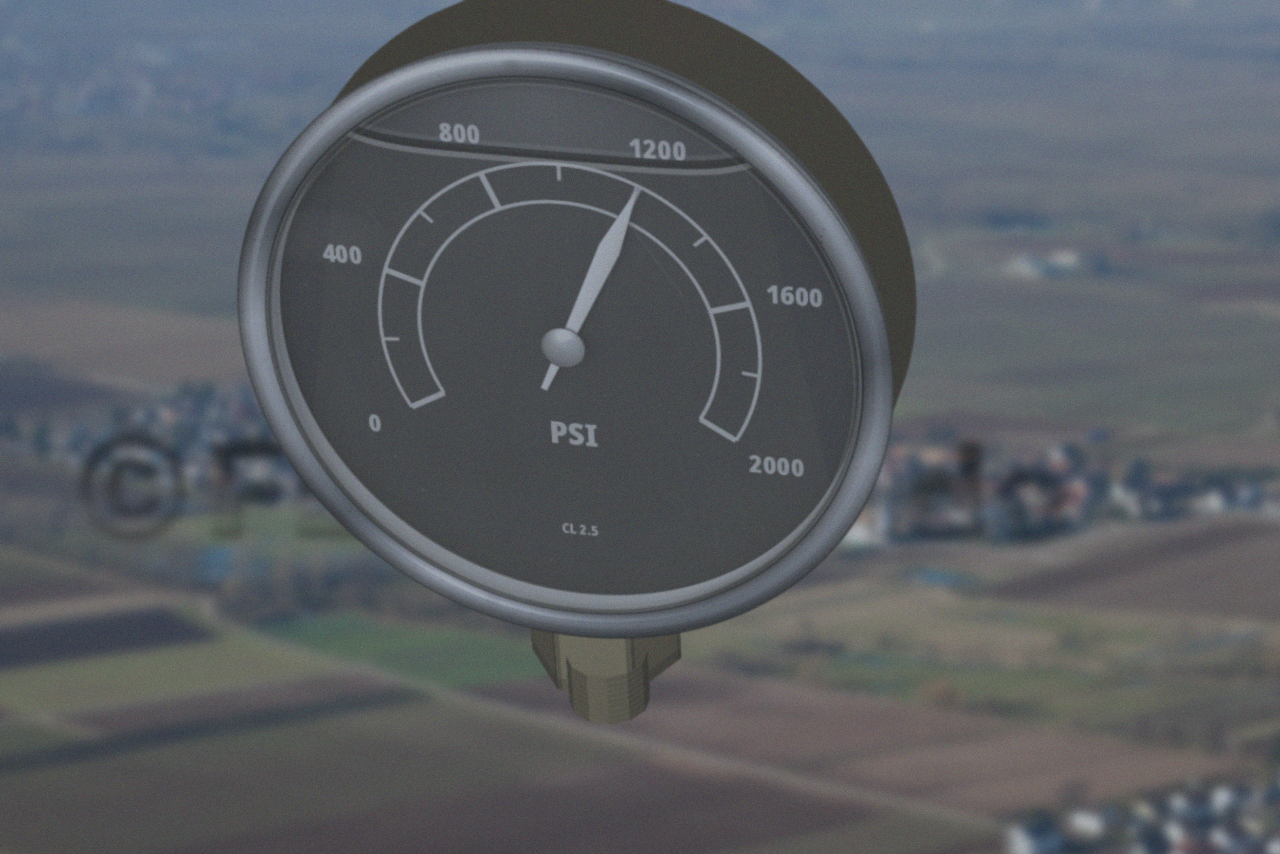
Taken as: 1200 psi
